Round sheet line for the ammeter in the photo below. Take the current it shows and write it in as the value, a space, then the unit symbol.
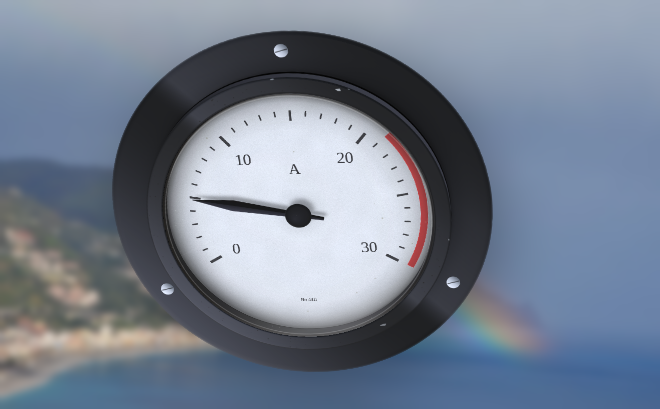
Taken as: 5 A
